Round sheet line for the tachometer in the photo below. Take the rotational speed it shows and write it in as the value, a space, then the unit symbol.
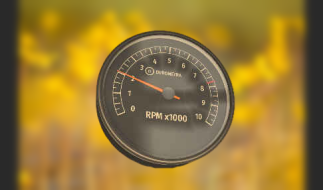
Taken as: 2000 rpm
